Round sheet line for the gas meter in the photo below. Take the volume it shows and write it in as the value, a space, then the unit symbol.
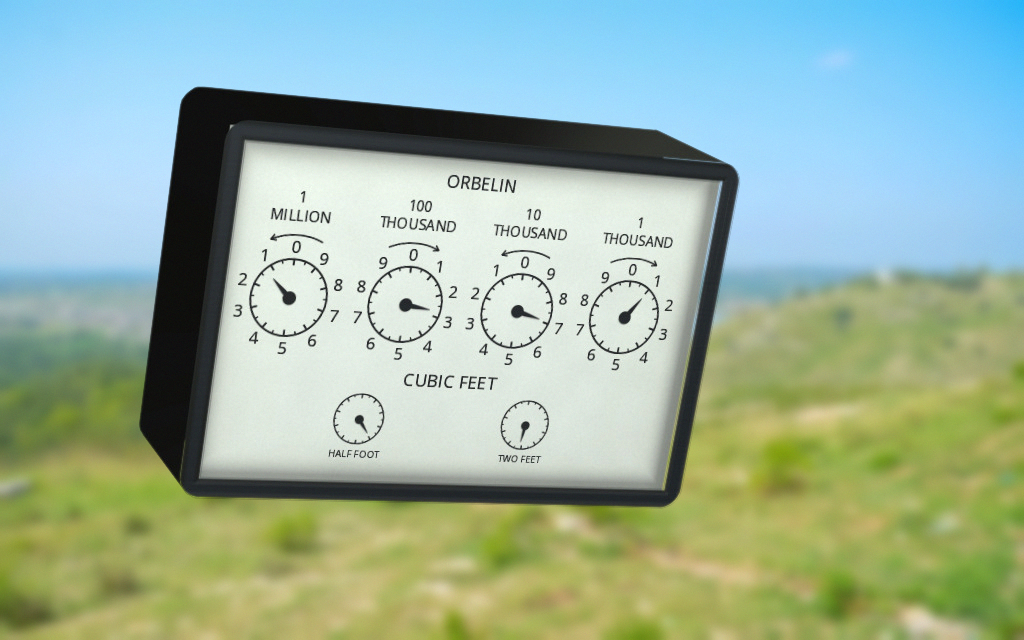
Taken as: 127100 ft³
